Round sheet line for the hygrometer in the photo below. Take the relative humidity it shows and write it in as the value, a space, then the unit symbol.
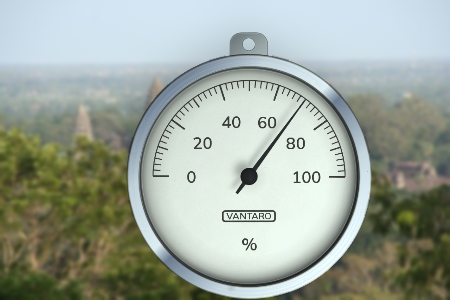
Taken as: 70 %
